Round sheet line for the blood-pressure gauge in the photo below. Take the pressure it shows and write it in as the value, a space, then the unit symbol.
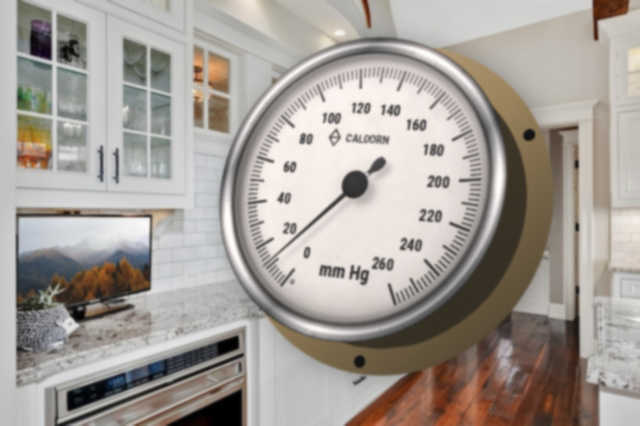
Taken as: 10 mmHg
